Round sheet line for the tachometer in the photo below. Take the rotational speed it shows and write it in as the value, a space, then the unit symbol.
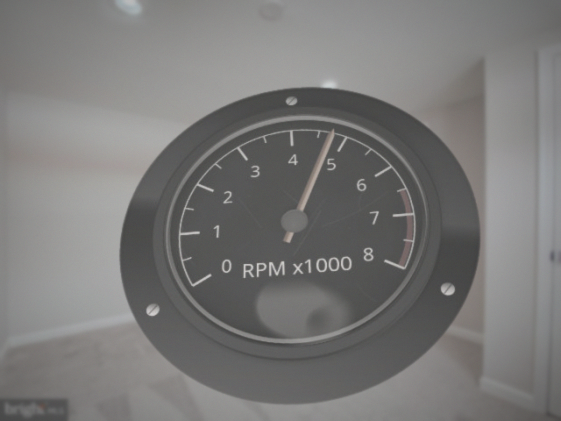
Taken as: 4750 rpm
